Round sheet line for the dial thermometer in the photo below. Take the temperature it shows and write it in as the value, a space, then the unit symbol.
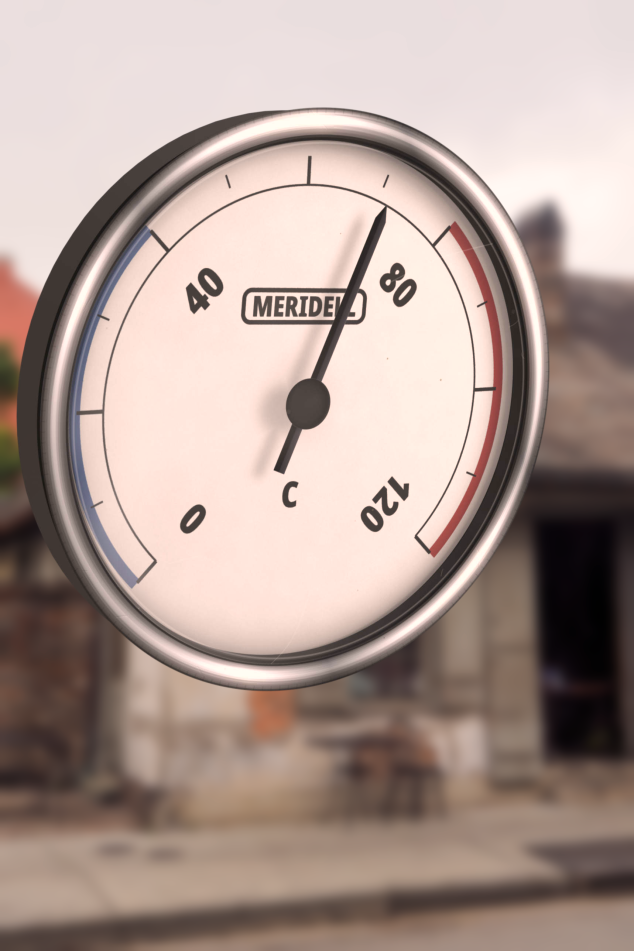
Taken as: 70 °C
